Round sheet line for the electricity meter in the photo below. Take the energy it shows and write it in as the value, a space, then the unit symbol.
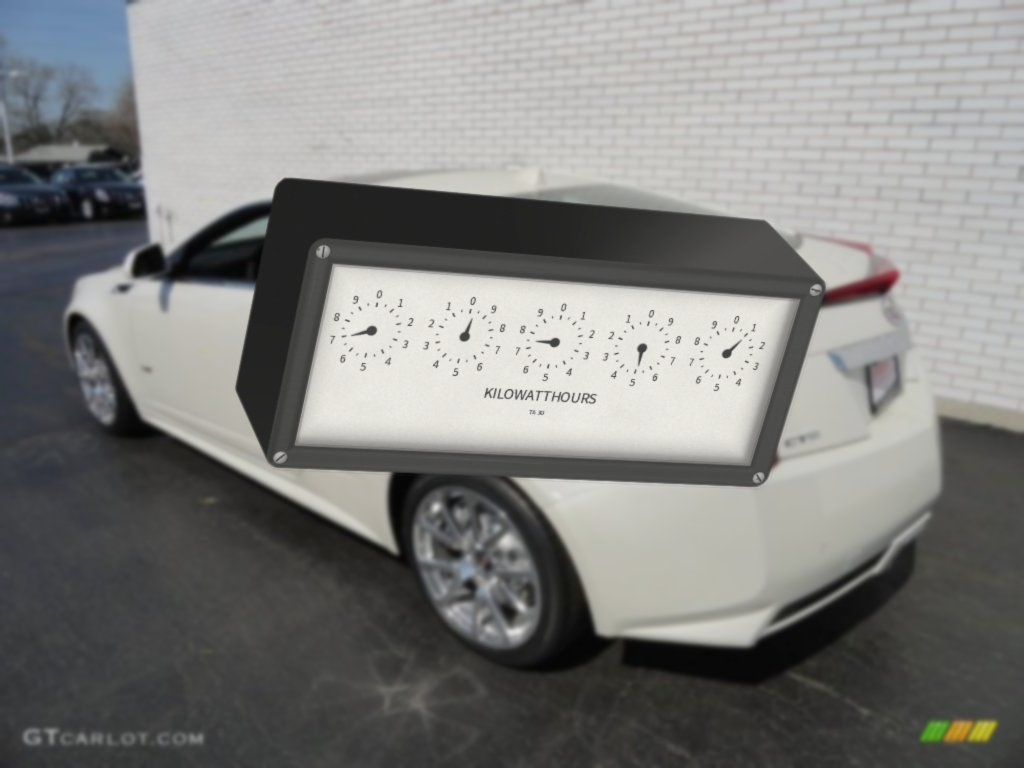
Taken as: 69751 kWh
